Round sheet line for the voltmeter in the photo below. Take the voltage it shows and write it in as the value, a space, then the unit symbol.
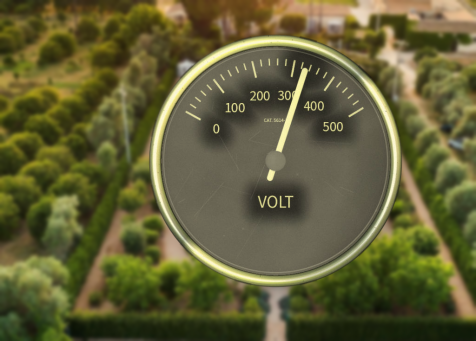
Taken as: 330 V
